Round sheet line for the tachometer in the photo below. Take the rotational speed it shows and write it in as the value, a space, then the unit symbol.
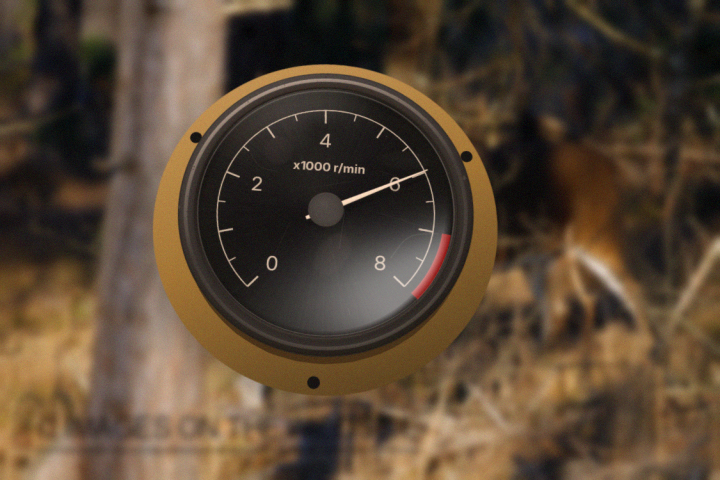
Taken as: 6000 rpm
